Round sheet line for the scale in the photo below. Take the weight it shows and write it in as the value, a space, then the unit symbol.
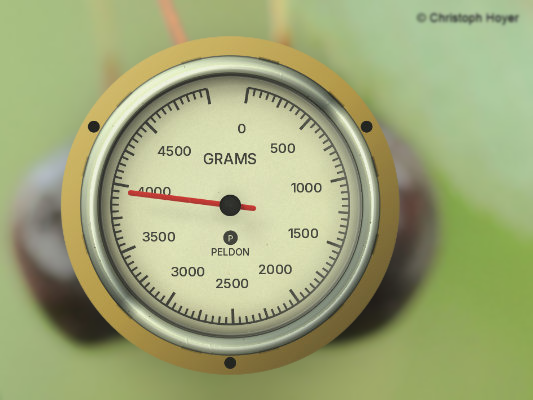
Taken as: 3950 g
